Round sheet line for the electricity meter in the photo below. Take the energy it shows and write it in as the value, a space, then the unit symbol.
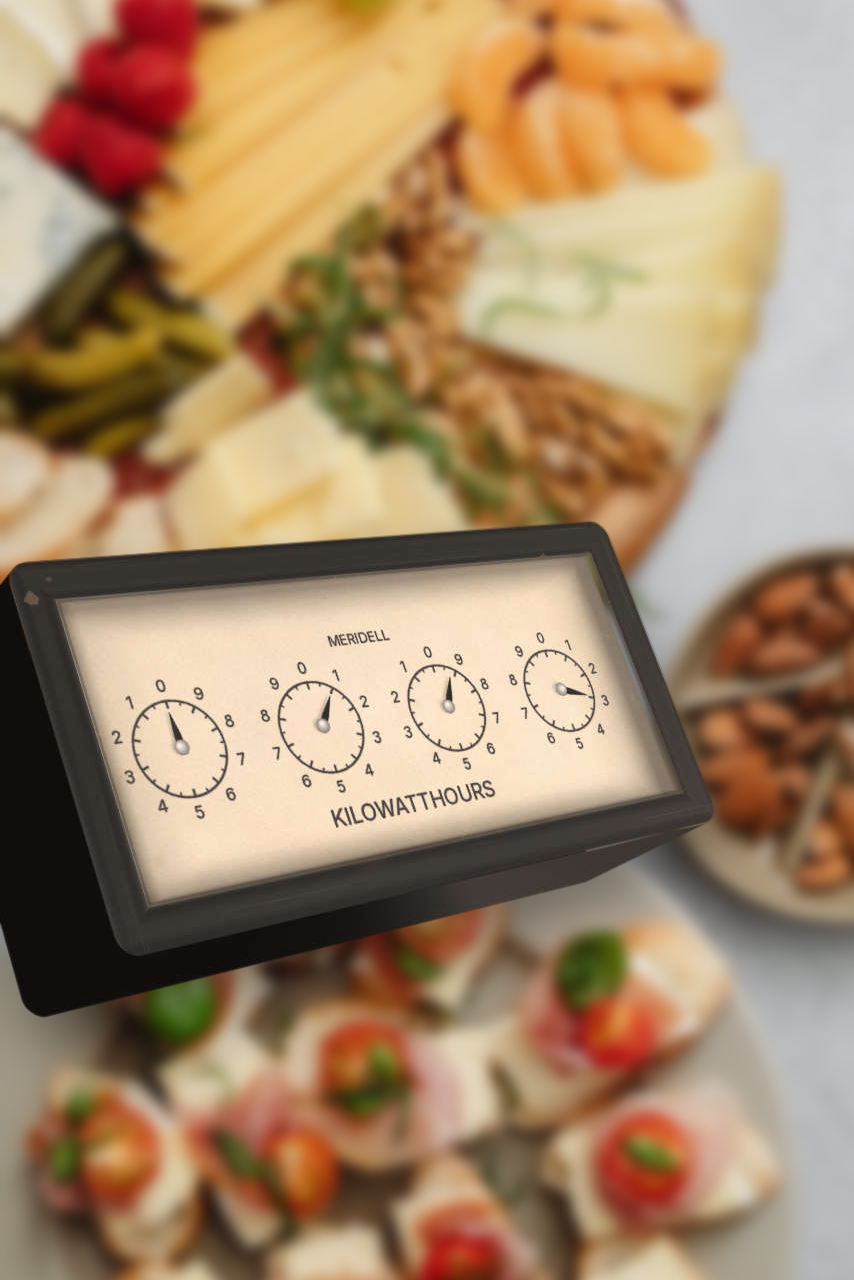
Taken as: 93 kWh
